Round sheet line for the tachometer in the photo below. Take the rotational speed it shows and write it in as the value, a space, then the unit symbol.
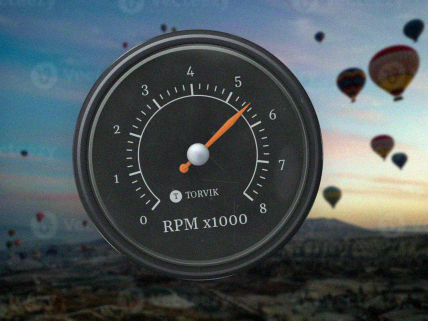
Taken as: 5500 rpm
